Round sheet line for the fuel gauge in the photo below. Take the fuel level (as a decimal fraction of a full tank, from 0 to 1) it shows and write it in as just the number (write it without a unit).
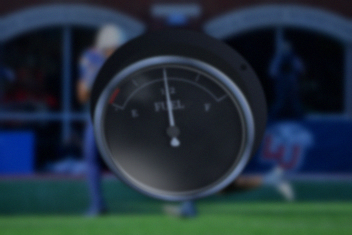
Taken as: 0.5
